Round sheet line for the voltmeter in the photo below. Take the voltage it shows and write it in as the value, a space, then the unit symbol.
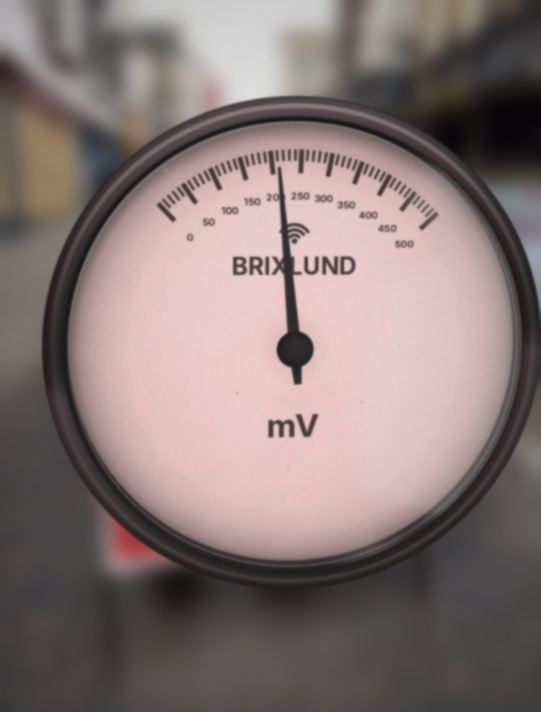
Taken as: 210 mV
